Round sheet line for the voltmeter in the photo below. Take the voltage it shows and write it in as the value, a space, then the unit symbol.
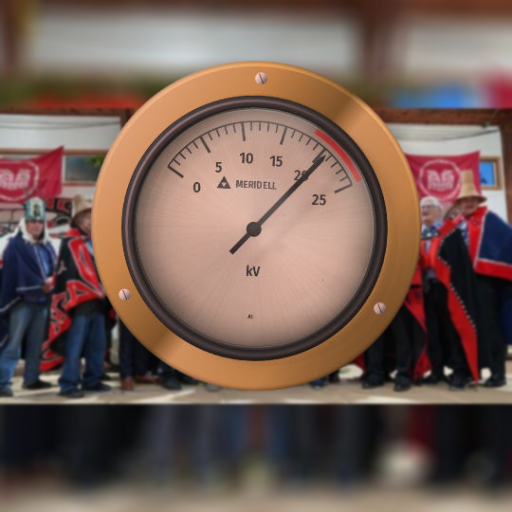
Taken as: 20.5 kV
